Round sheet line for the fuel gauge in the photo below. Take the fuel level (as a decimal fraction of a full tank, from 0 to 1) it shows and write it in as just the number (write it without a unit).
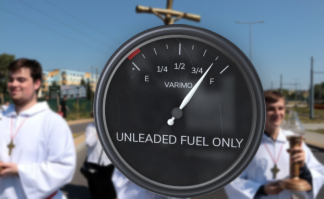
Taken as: 0.875
